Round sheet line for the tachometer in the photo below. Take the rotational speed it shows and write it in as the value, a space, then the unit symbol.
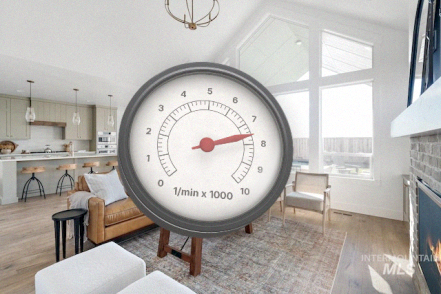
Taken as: 7600 rpm
